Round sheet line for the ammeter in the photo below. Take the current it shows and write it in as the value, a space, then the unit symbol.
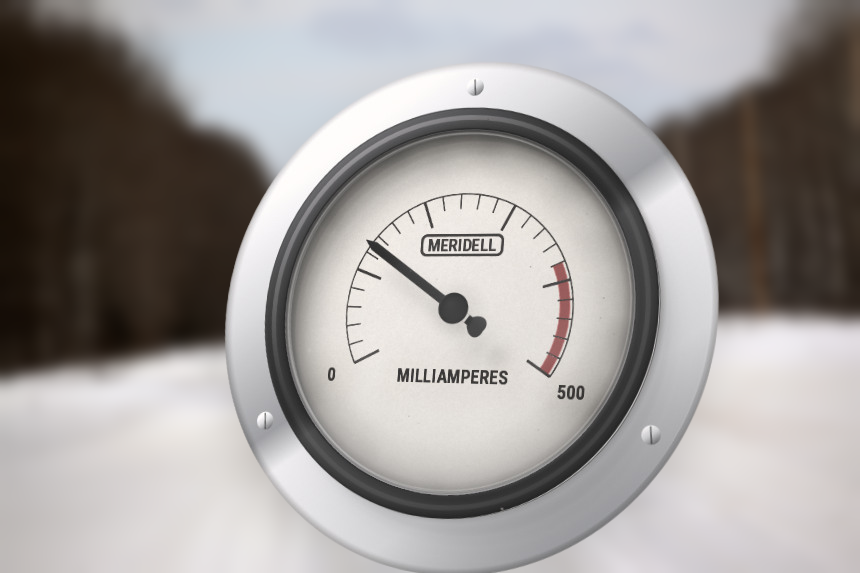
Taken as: 130 mA
